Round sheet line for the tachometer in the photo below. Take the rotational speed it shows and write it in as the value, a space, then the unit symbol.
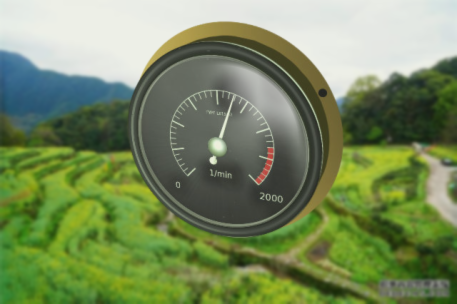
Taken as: 1150 rpm
